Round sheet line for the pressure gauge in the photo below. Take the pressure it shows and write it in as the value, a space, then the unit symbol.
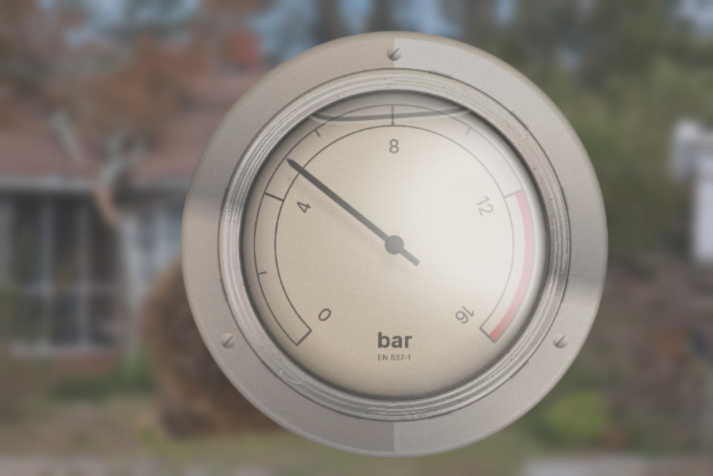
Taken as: 5 bar
